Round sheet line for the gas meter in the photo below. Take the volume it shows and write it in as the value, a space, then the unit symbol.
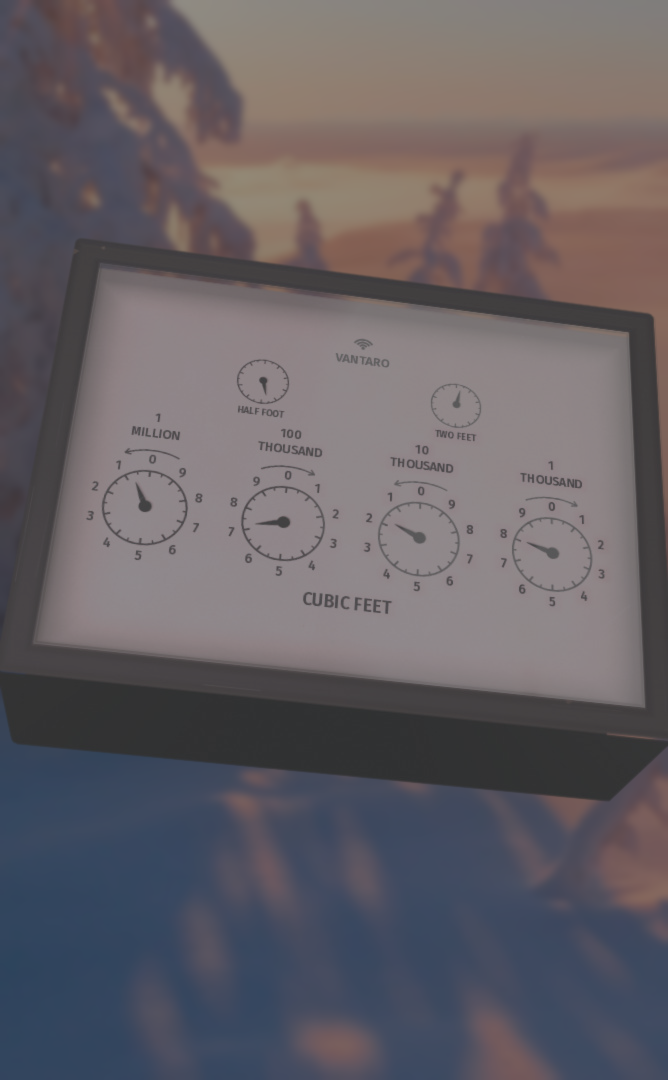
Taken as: 71800 ft³
